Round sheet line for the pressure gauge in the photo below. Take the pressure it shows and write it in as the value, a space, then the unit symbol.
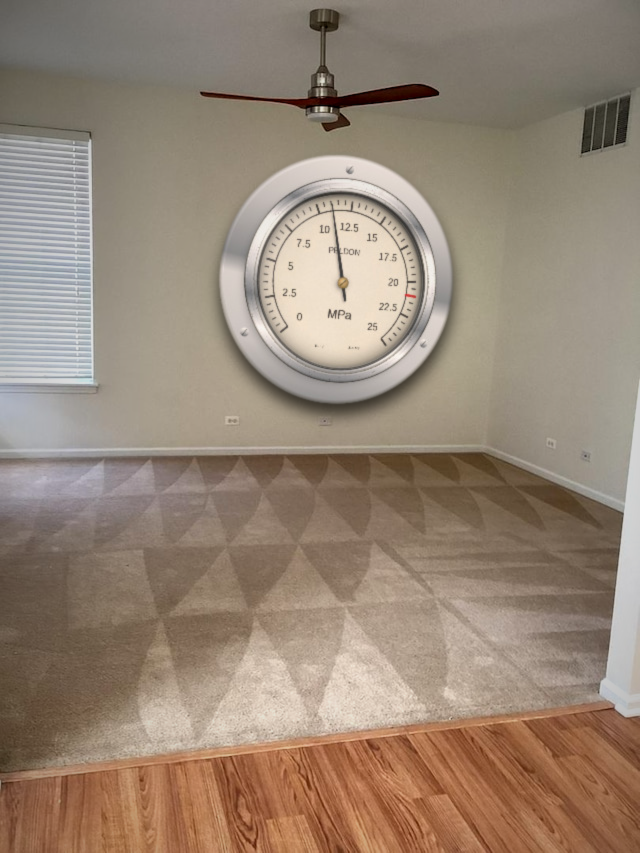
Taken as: 11 MPa
